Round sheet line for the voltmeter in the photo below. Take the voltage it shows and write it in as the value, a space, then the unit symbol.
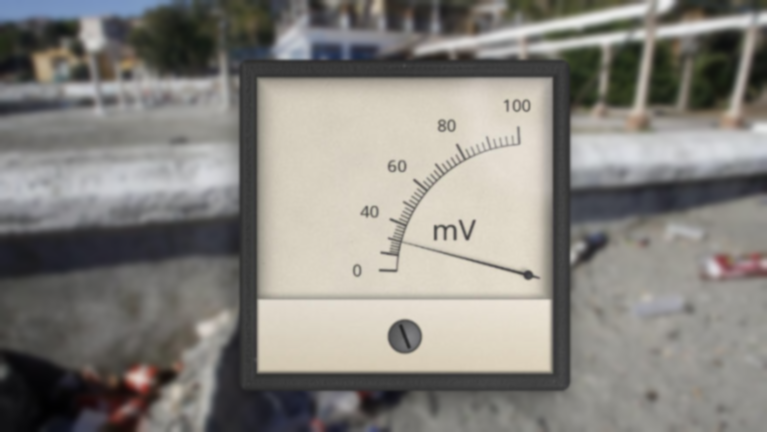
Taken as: 30 mV
